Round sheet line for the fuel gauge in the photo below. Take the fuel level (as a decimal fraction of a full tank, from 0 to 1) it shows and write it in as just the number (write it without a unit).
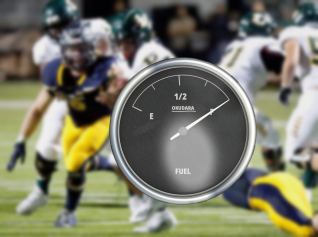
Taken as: 1
